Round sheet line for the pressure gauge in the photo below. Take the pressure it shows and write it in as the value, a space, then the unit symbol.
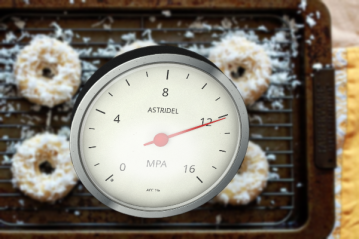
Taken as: 12 MPa
